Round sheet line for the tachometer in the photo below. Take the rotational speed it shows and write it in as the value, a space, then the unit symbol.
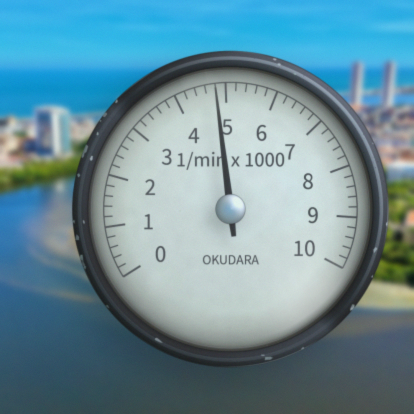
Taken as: 4800 rpm
